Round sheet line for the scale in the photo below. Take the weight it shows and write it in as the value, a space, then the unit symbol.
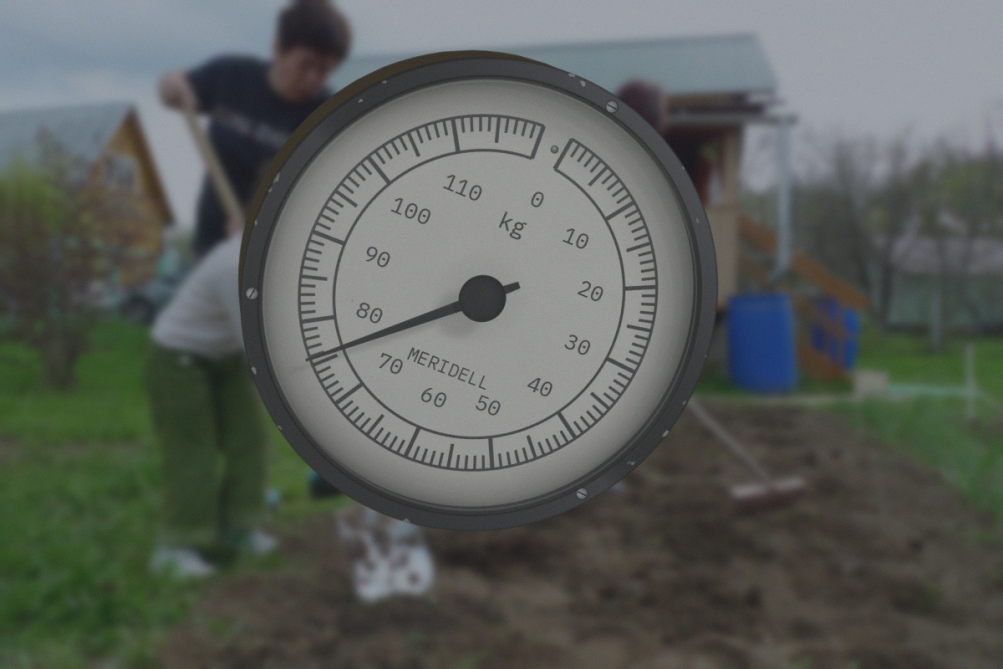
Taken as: 76 kg
